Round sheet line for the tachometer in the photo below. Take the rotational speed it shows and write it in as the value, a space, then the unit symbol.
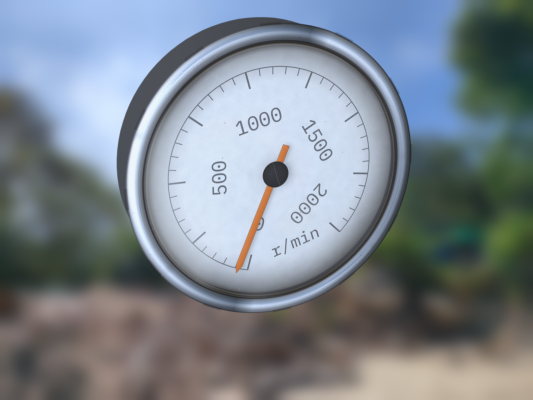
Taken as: 50 rpm
